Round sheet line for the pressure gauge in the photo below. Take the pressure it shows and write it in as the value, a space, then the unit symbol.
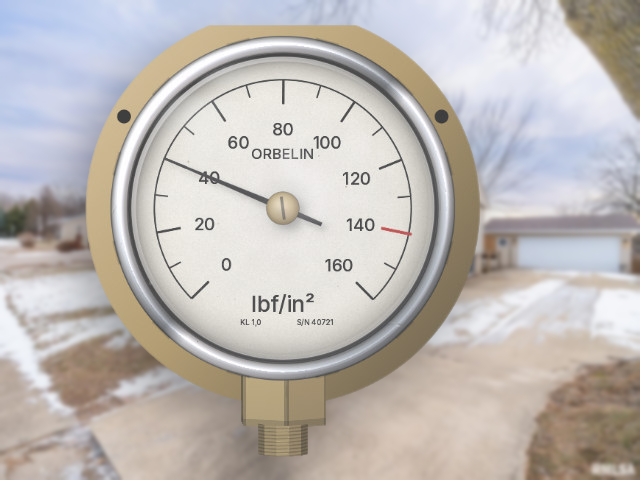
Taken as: 40 psi
